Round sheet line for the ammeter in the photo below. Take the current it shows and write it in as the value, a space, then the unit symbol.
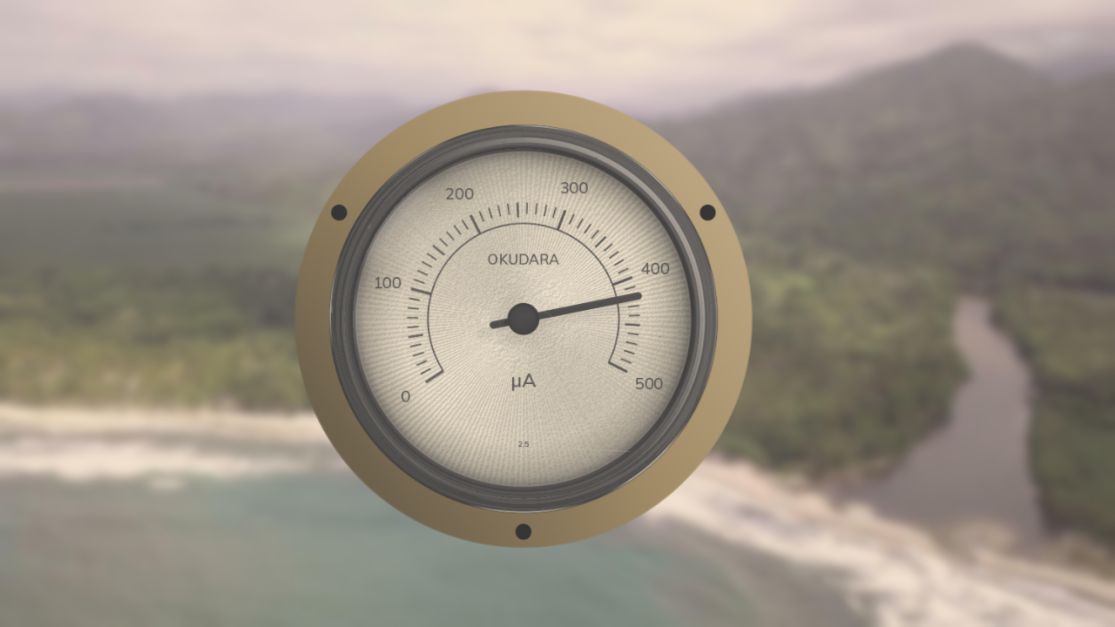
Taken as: 420 µA
